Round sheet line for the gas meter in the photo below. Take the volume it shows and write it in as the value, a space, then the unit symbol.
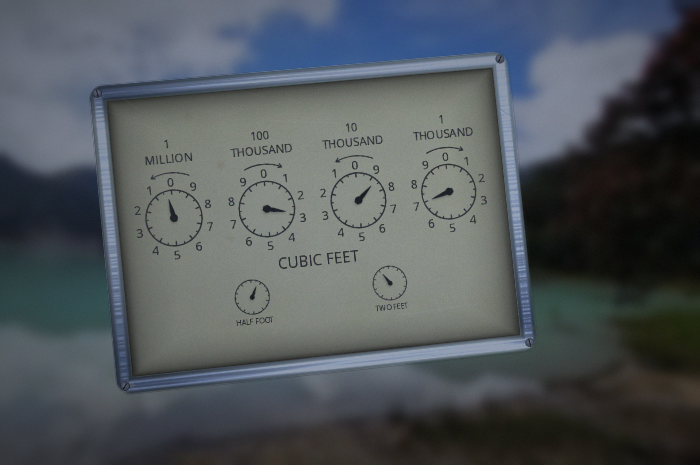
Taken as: 28700 ft³
